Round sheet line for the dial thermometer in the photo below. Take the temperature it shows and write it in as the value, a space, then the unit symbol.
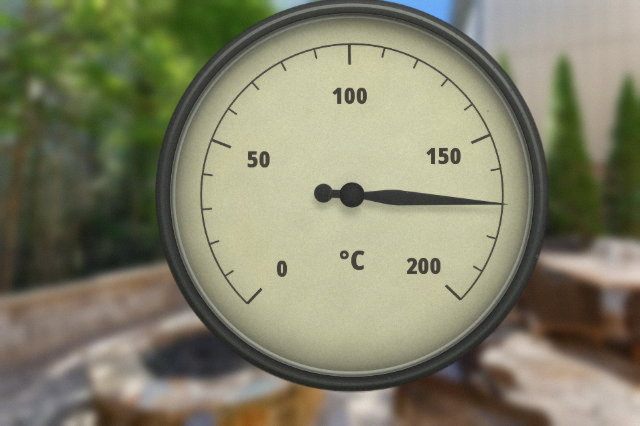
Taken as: 170 °C
